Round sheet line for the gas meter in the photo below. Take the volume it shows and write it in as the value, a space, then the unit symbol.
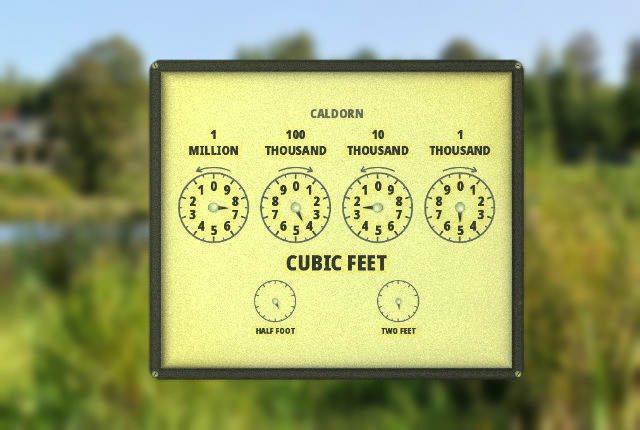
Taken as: 742500 ft³
